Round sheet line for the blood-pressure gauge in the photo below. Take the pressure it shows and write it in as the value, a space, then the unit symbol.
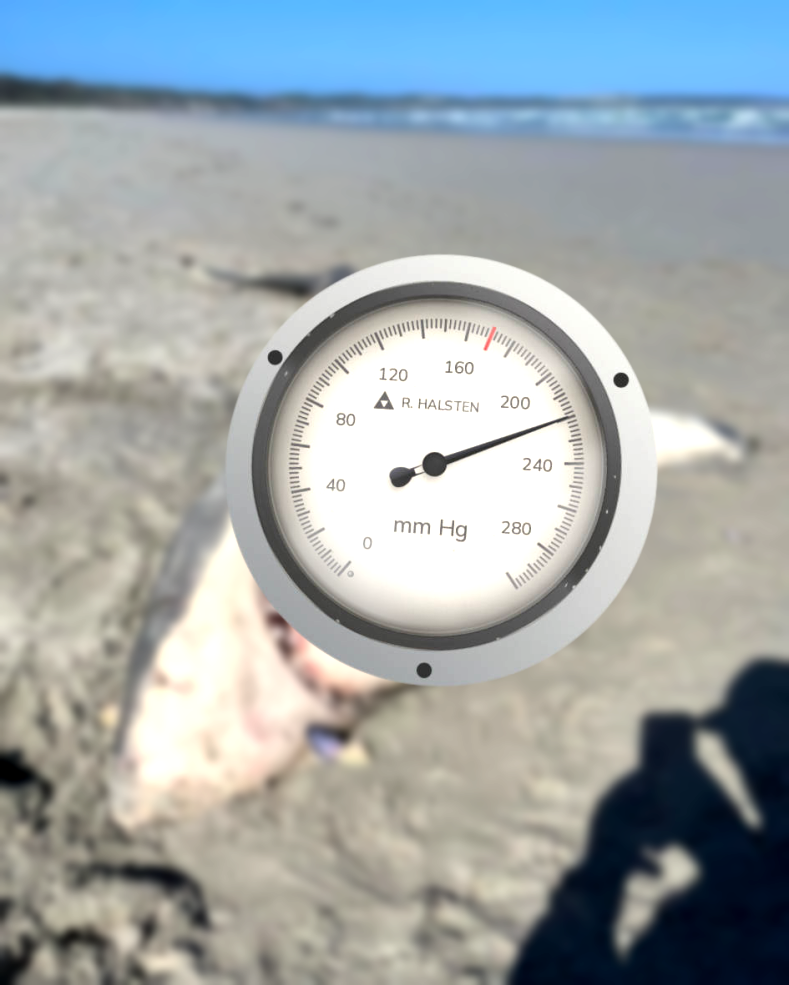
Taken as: 220 mmHg
